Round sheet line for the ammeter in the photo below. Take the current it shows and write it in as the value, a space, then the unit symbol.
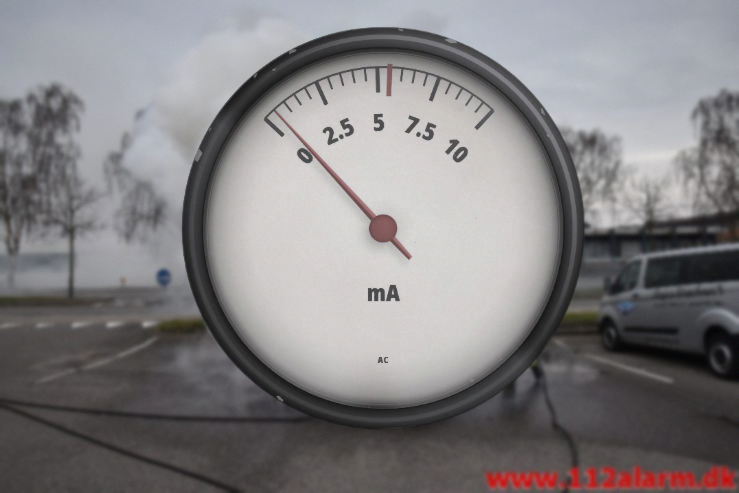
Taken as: 0.5 mA
